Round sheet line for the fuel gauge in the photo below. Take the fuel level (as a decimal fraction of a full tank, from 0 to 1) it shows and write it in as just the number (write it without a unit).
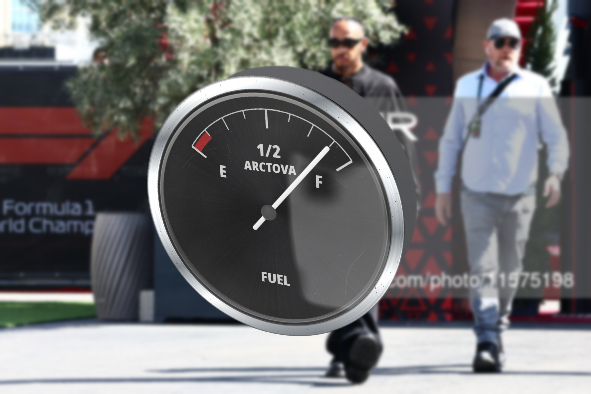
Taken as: 0.875
